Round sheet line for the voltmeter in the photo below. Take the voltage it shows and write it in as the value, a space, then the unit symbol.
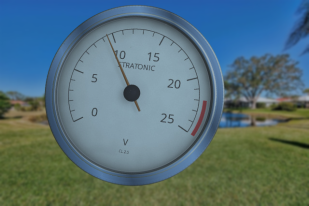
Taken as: 9.5 V
